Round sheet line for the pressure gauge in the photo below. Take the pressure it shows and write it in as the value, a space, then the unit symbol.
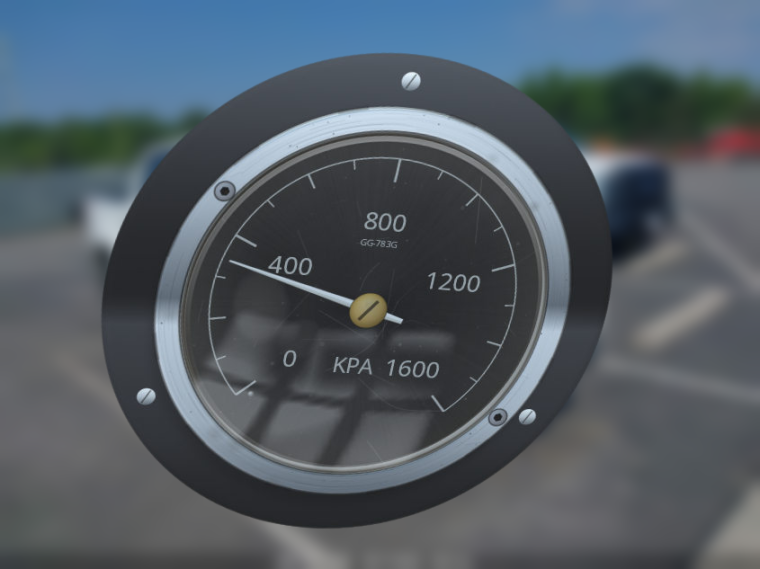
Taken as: 350 kPa
